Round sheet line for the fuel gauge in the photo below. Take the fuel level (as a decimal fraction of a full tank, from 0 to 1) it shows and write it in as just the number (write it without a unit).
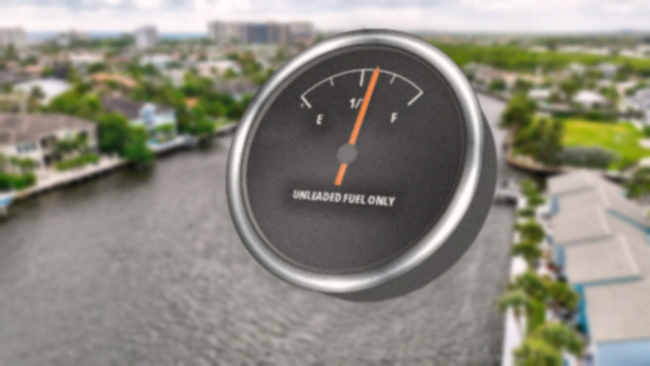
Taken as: 0.625
